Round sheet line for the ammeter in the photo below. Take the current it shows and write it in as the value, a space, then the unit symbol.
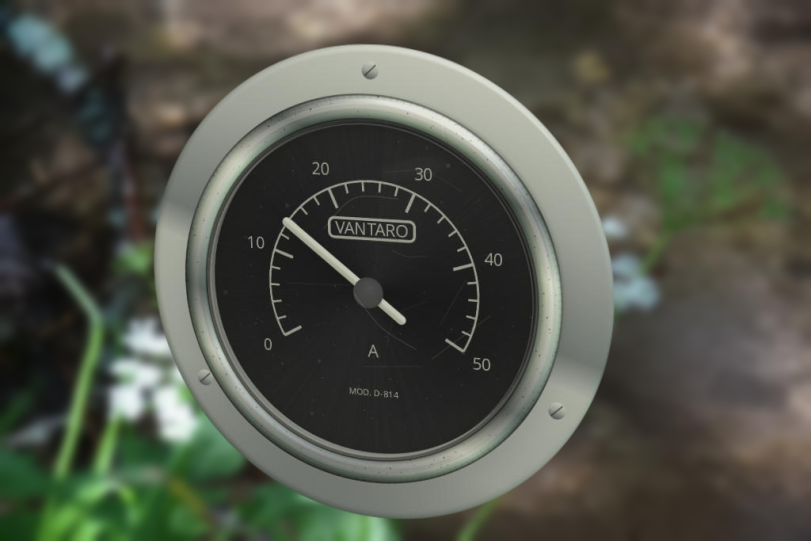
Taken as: 14 A
